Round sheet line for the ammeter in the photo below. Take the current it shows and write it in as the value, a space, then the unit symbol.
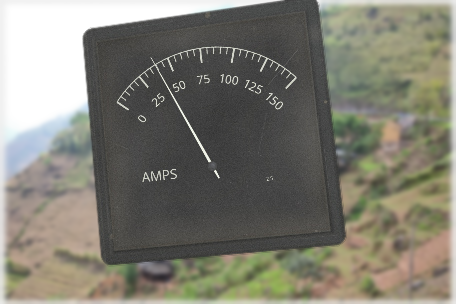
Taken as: 40 A
